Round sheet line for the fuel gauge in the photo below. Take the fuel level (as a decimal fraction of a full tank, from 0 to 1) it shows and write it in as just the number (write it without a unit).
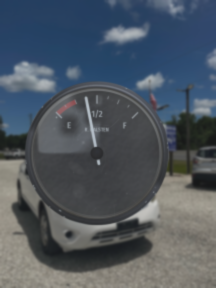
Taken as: 0.375
